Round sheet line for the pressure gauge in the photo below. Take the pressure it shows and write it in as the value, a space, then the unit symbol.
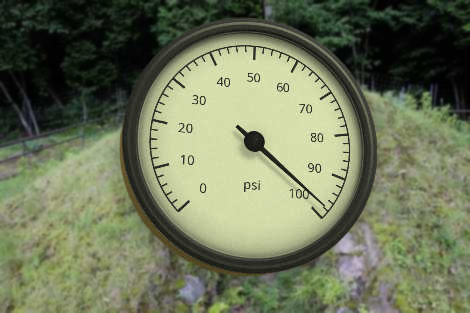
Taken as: 98 psi
